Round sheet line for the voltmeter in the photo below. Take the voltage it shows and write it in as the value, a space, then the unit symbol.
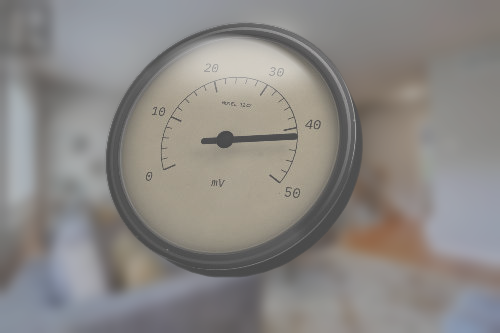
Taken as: 42 mV
